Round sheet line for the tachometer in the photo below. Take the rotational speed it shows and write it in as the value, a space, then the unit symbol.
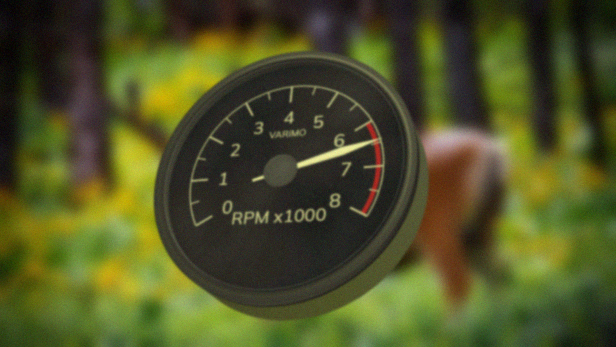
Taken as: 6500 rpm
